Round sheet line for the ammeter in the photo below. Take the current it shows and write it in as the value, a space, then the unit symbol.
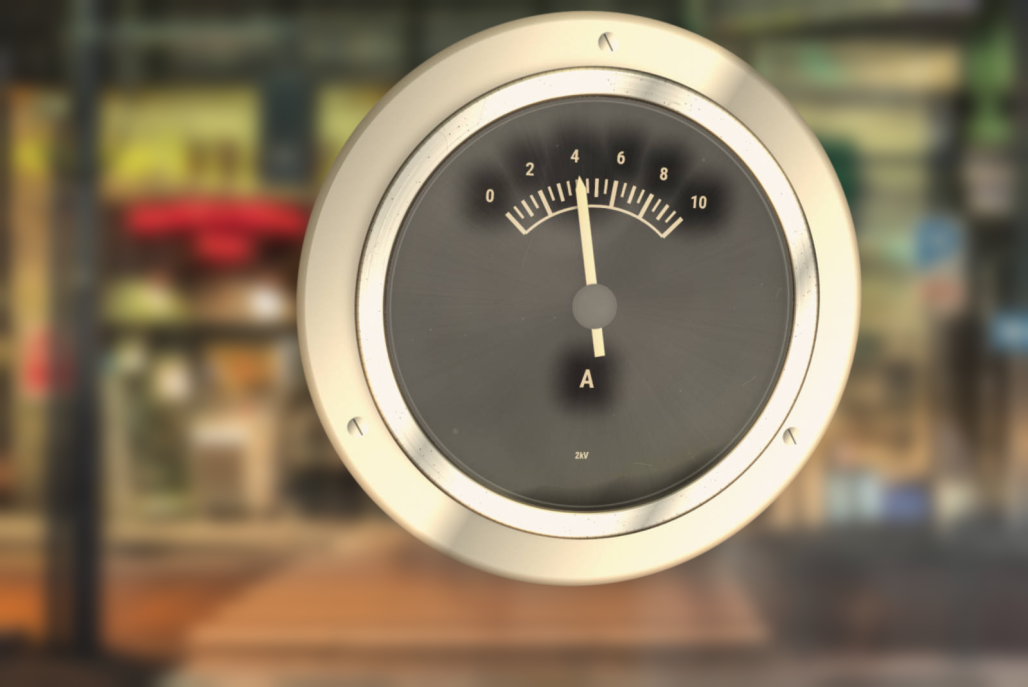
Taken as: 4 A
